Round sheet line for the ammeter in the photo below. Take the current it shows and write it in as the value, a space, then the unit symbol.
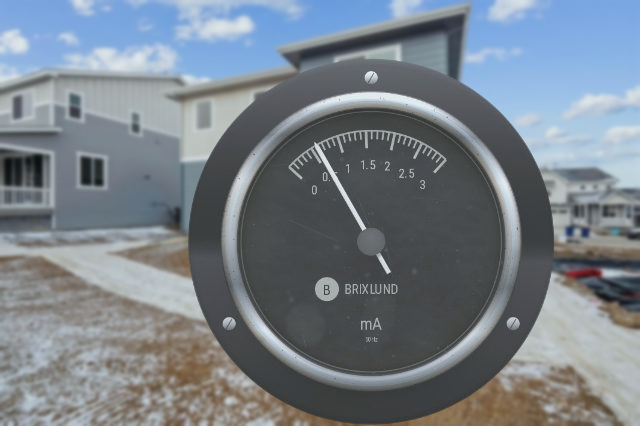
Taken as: 0.6 mA
